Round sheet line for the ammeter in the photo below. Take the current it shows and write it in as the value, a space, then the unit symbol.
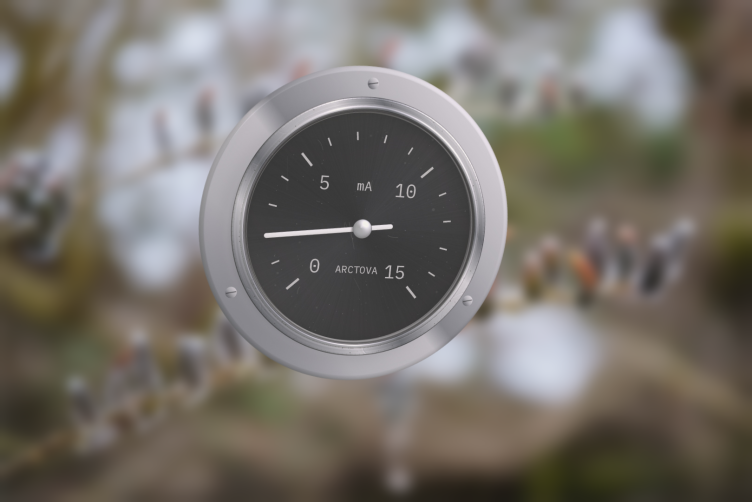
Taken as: 2 mA
